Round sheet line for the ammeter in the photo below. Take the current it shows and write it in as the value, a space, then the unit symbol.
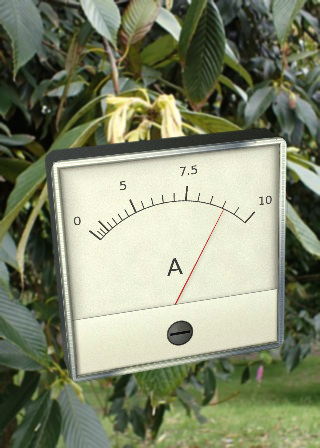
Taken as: 9 A
